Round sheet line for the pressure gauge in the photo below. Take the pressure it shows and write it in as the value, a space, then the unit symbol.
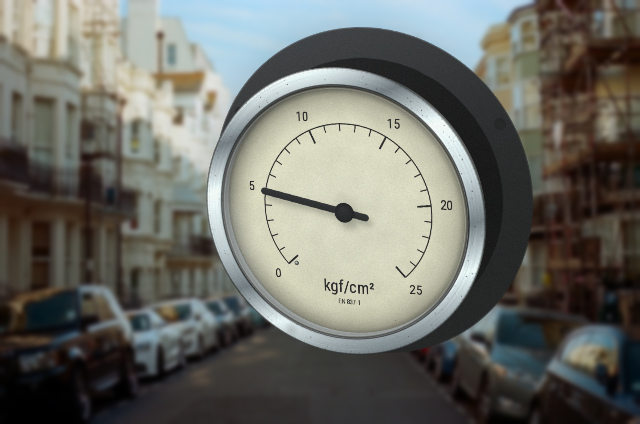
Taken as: 5 kg/cm²
